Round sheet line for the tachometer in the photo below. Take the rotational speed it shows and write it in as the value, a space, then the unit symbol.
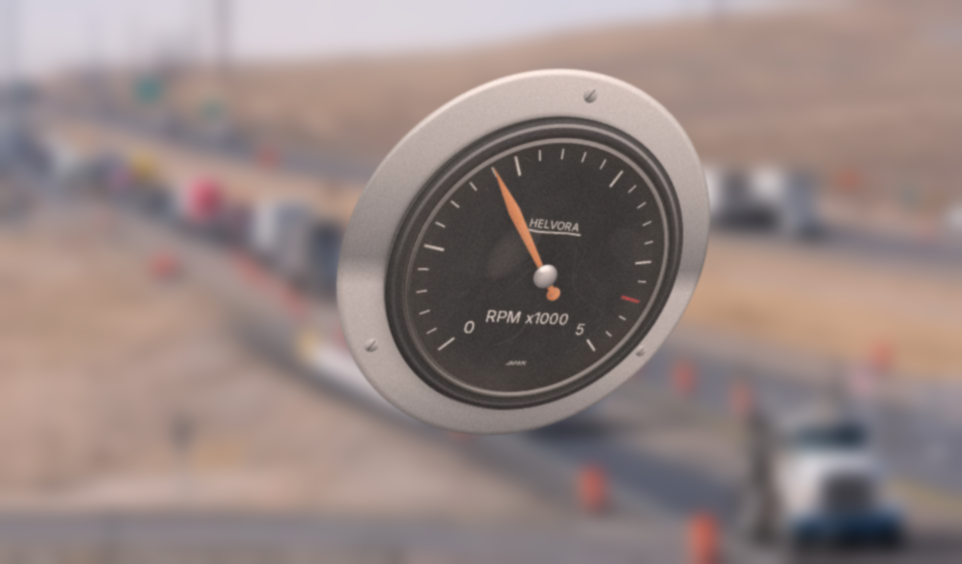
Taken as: 1800 rpm
